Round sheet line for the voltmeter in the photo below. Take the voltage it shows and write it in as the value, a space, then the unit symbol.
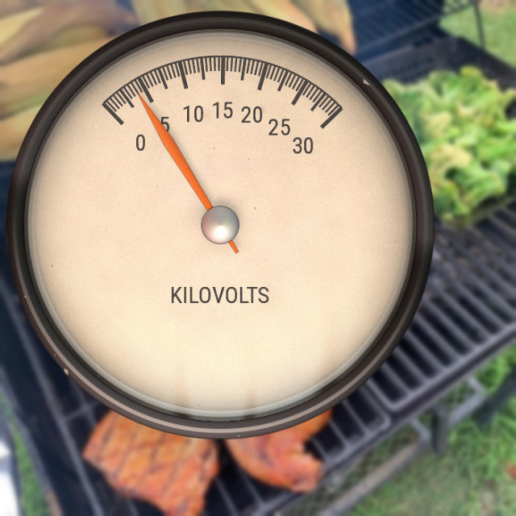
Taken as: 4 kV
